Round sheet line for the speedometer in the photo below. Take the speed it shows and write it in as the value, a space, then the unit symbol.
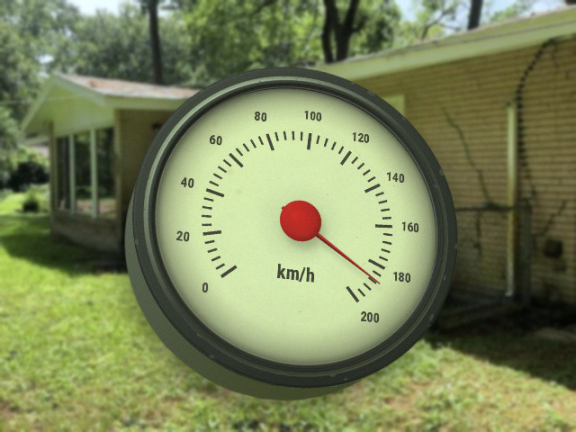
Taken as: 188 km/h
